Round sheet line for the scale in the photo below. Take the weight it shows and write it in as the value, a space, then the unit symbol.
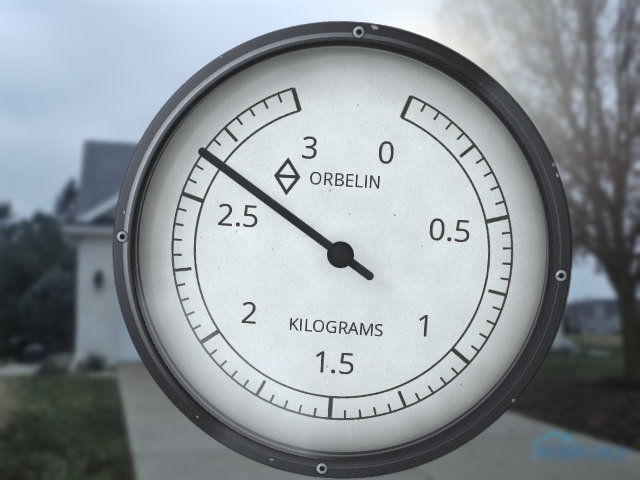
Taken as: 2.65 kg
